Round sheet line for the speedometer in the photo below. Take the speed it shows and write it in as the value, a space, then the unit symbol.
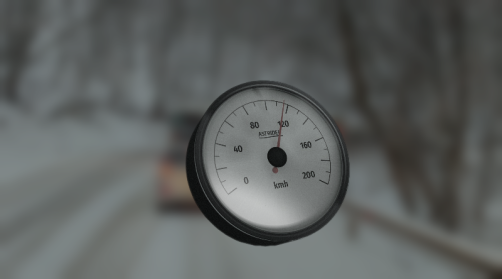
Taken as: 115 km/h
